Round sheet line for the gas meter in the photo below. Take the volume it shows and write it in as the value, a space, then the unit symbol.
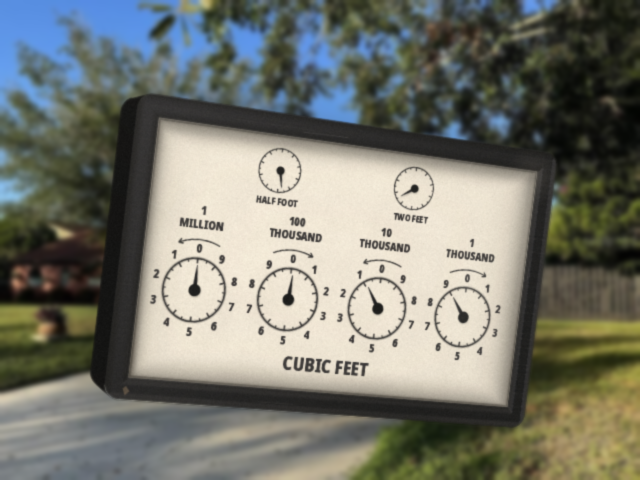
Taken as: 900 ft³
